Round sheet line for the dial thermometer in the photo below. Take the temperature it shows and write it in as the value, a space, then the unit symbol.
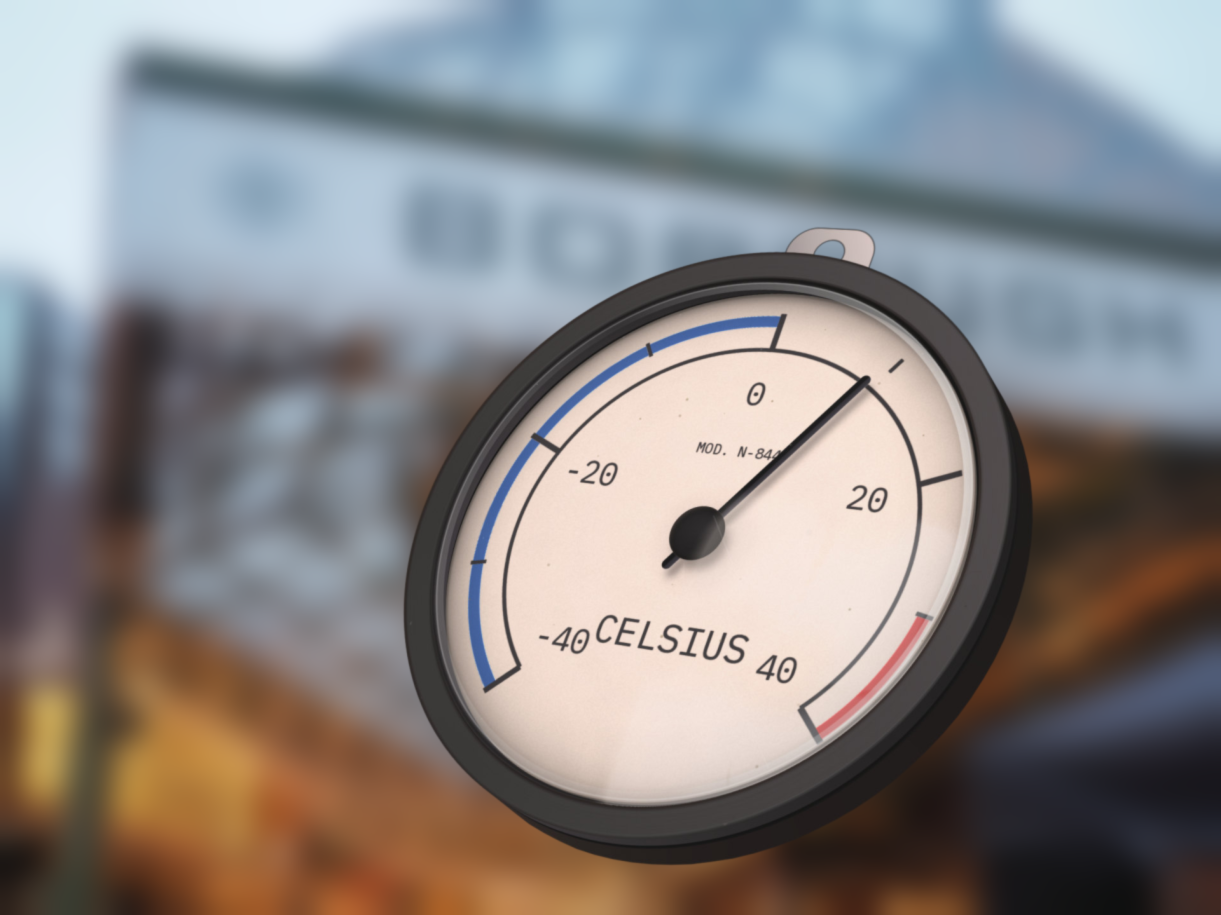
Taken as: 10 °C
